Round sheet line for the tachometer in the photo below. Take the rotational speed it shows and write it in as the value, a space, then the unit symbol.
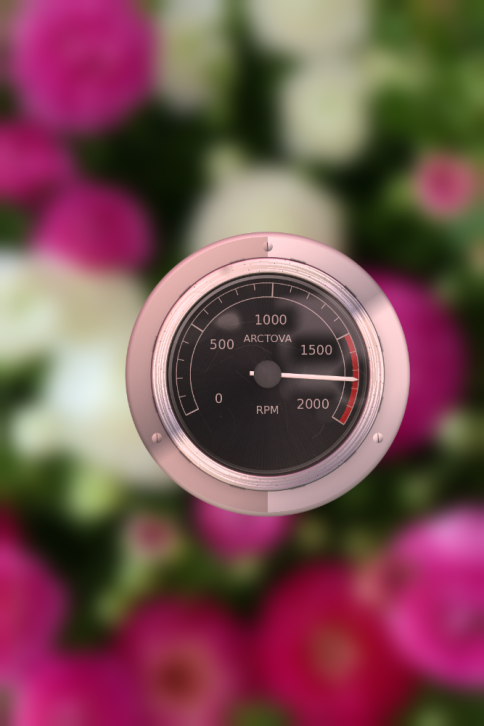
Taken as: 1750 rpm
